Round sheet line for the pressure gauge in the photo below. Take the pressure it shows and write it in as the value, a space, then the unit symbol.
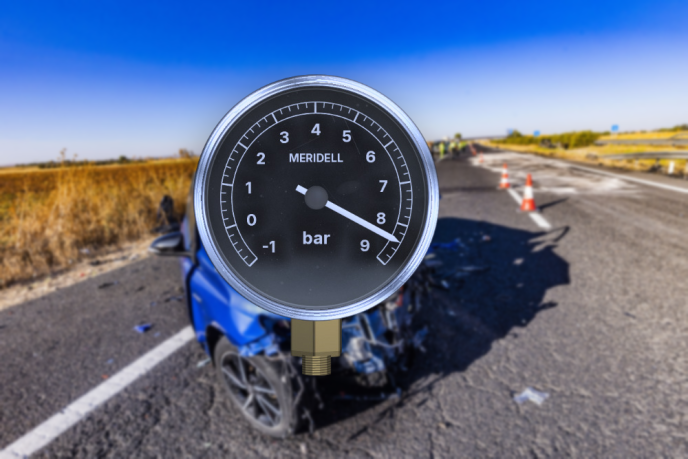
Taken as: 8.4 bar
